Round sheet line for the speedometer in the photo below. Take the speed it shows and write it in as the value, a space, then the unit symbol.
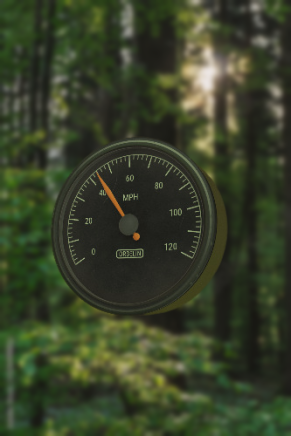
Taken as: 44 mph
